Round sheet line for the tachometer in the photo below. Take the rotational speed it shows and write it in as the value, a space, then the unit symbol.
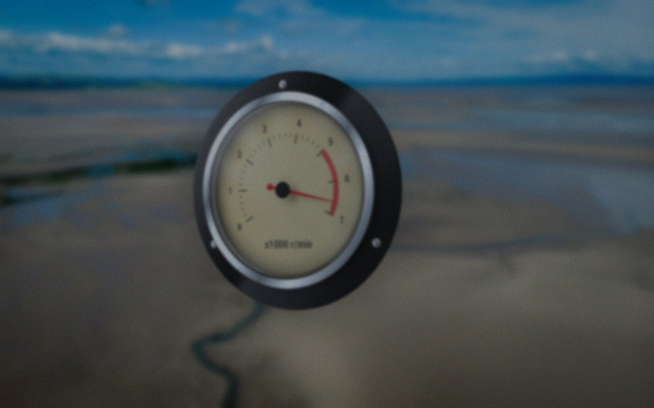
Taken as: 6600 rpm
